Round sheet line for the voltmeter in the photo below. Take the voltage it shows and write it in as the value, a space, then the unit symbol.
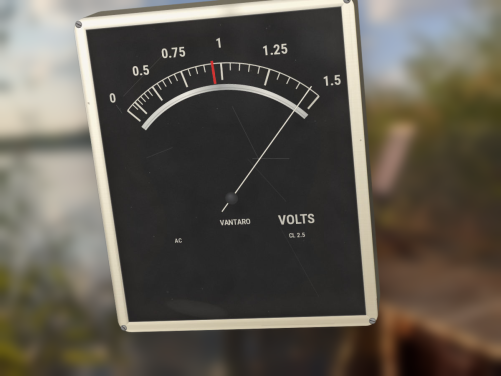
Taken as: 1.45 V
